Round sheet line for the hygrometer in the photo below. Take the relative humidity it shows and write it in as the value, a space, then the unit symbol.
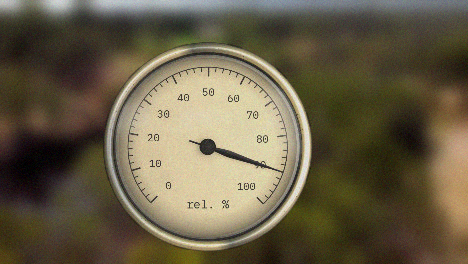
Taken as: 90 %
